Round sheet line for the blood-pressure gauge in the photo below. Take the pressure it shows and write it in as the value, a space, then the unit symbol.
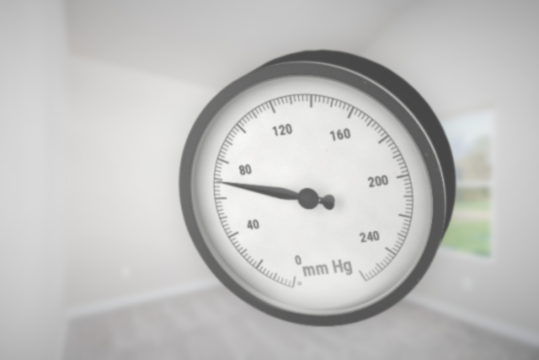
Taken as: 70 mmHg
